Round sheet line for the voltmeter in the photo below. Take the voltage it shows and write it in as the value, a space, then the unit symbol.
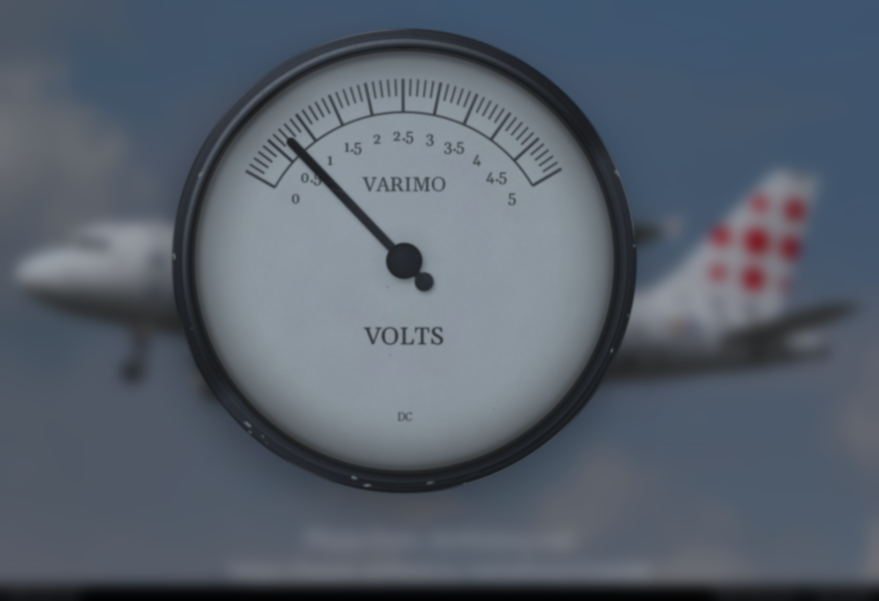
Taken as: 0.7 V
